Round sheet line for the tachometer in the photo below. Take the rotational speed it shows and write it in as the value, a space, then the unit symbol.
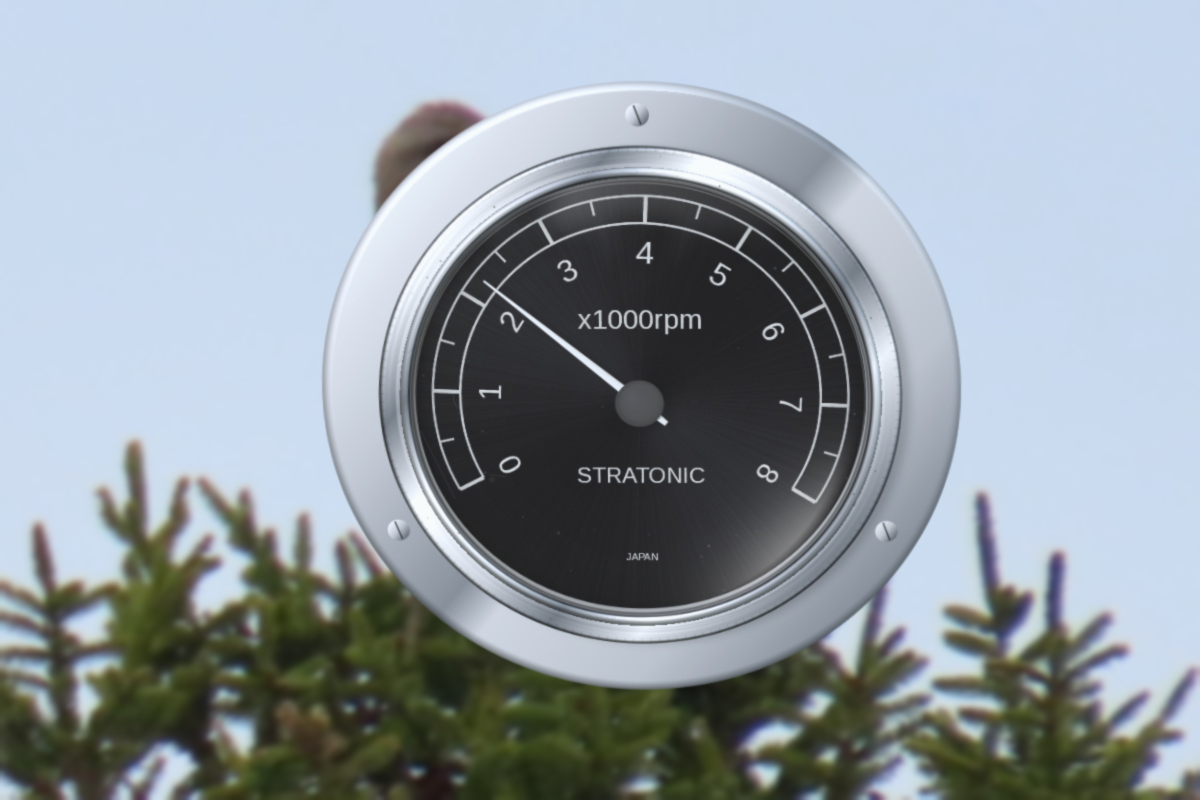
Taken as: 2250 rpm
